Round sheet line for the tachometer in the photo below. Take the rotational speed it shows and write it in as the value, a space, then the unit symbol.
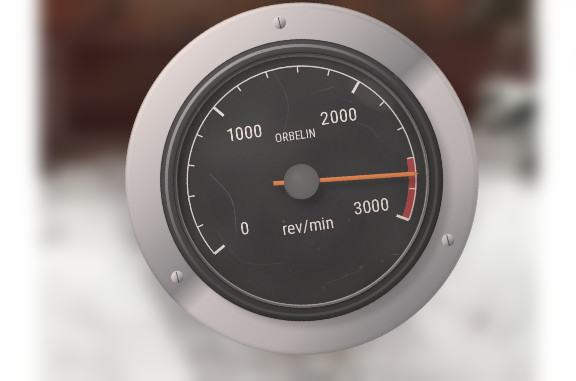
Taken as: 2700 rpm
